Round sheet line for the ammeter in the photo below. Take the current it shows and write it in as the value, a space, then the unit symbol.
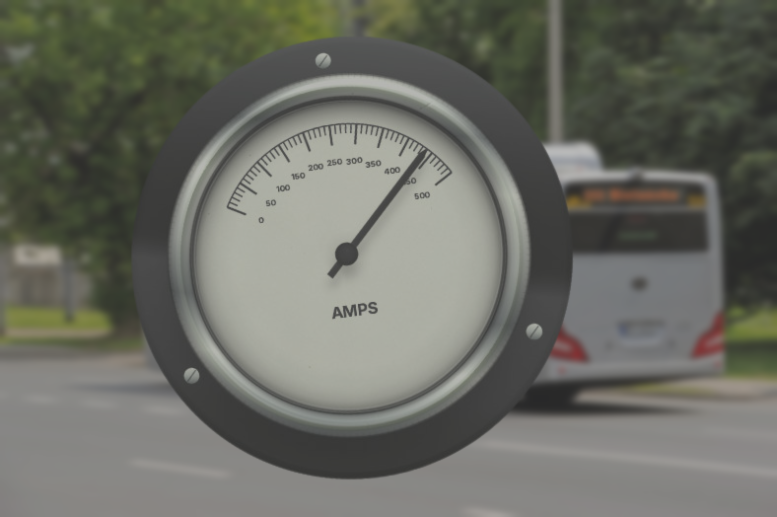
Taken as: 440 A
